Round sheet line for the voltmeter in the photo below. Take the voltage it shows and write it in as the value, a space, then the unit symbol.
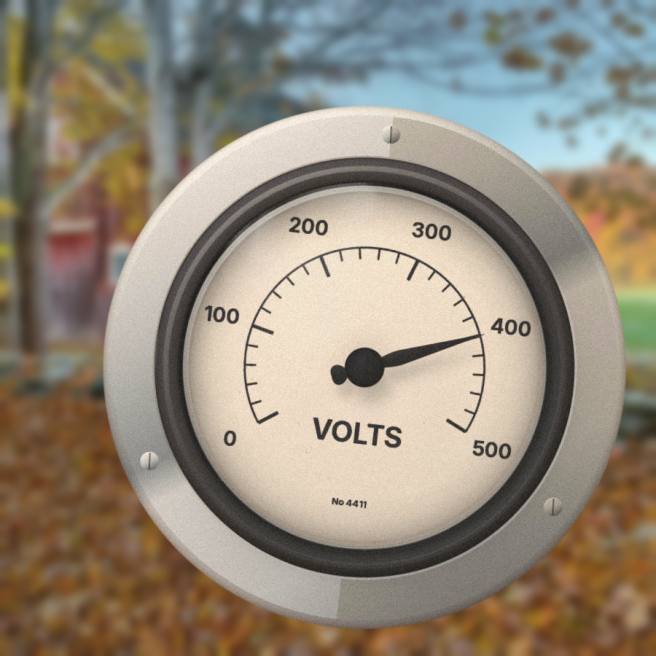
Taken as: 400 V
